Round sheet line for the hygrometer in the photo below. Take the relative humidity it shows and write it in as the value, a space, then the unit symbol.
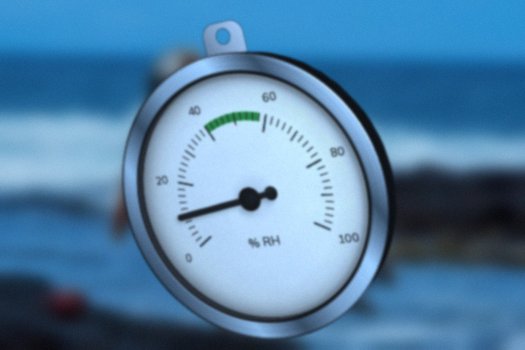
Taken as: 10 %
